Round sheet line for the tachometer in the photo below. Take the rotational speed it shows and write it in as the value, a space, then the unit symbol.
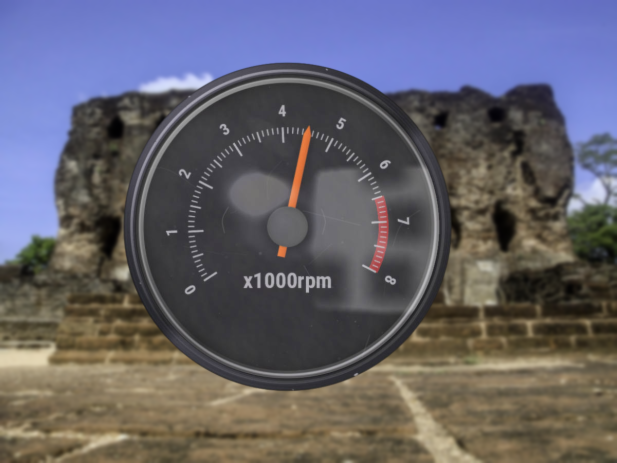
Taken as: 4500 rpm
